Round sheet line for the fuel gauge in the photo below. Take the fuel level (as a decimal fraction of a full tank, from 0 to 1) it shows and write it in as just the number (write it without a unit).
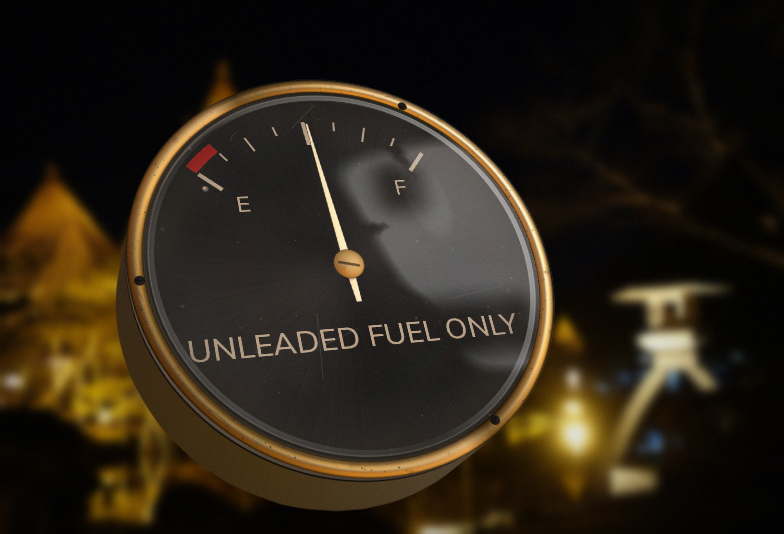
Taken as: 0.5
